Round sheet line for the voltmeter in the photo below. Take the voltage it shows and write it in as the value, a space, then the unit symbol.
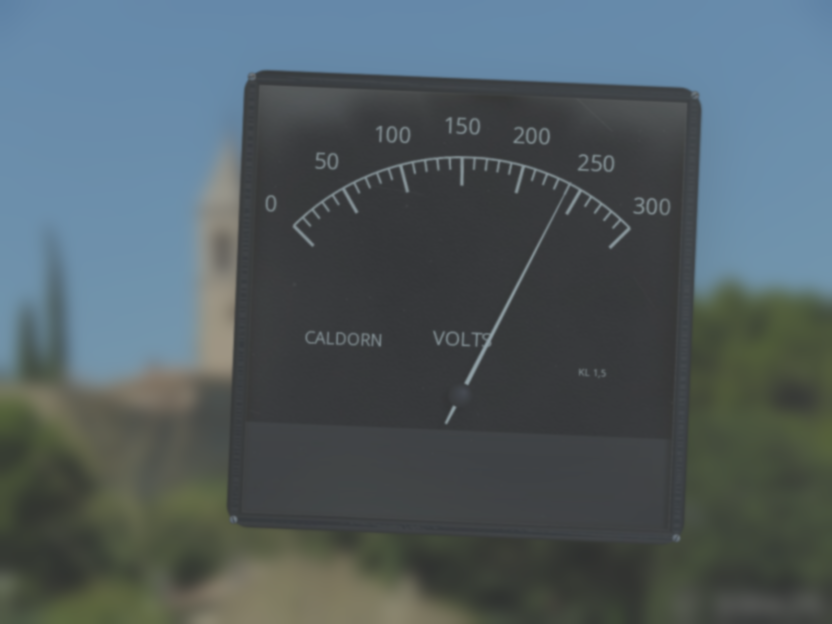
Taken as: 240 V
